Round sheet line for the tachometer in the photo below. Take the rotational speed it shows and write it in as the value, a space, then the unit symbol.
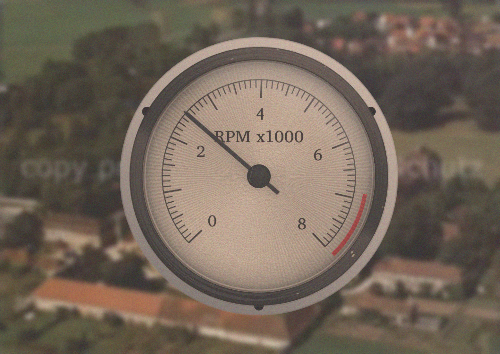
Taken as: 2500 rpm
